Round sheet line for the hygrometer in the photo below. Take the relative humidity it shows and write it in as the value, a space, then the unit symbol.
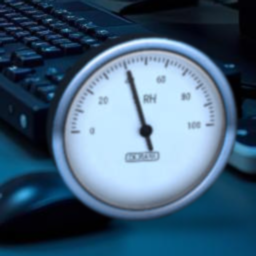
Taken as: 40 %
